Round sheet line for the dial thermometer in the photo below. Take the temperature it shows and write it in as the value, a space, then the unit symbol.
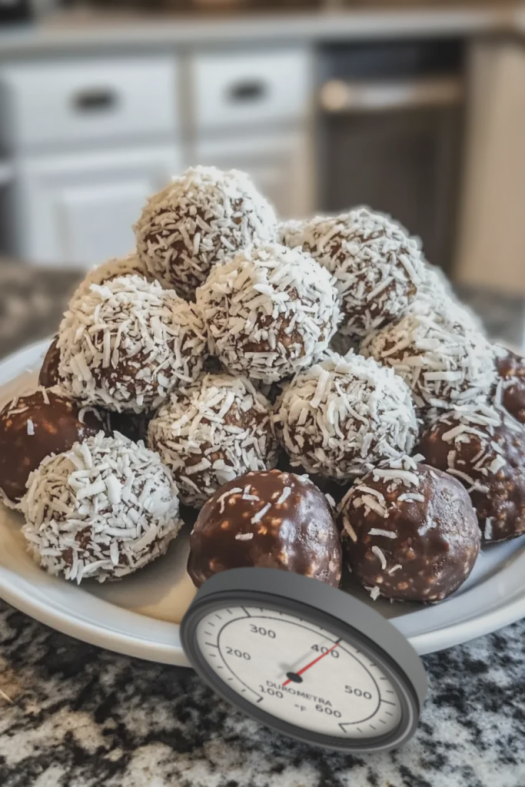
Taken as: 400 °F
